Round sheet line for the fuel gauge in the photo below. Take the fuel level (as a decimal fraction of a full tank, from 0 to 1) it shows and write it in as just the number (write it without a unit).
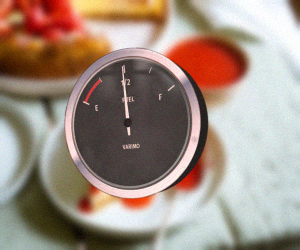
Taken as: 0.5
